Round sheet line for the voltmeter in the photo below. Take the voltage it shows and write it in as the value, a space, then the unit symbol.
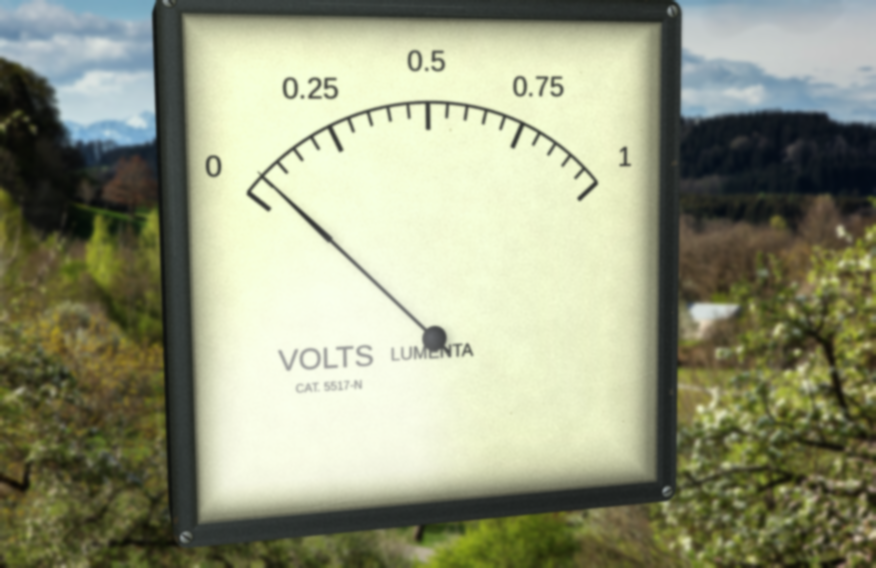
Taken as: 0.05 V
